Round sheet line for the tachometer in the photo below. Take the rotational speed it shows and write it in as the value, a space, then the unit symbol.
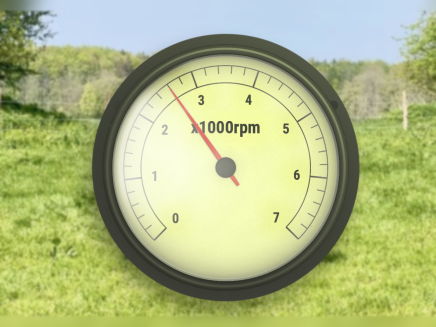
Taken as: 2600 rpm
